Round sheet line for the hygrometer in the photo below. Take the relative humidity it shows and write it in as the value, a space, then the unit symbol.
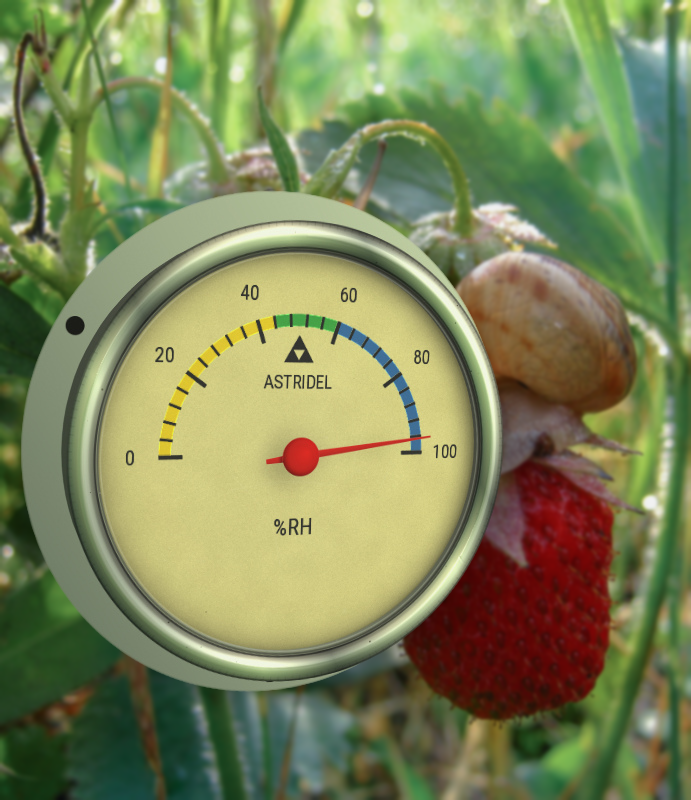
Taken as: 96 %
